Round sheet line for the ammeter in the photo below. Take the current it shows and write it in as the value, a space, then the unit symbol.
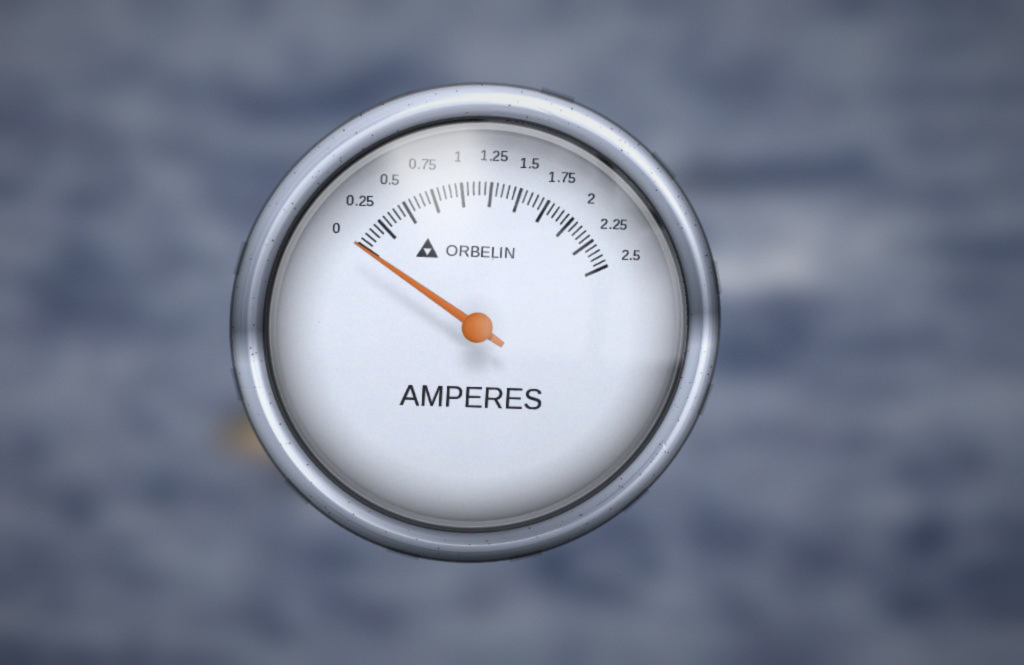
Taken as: 0 A
